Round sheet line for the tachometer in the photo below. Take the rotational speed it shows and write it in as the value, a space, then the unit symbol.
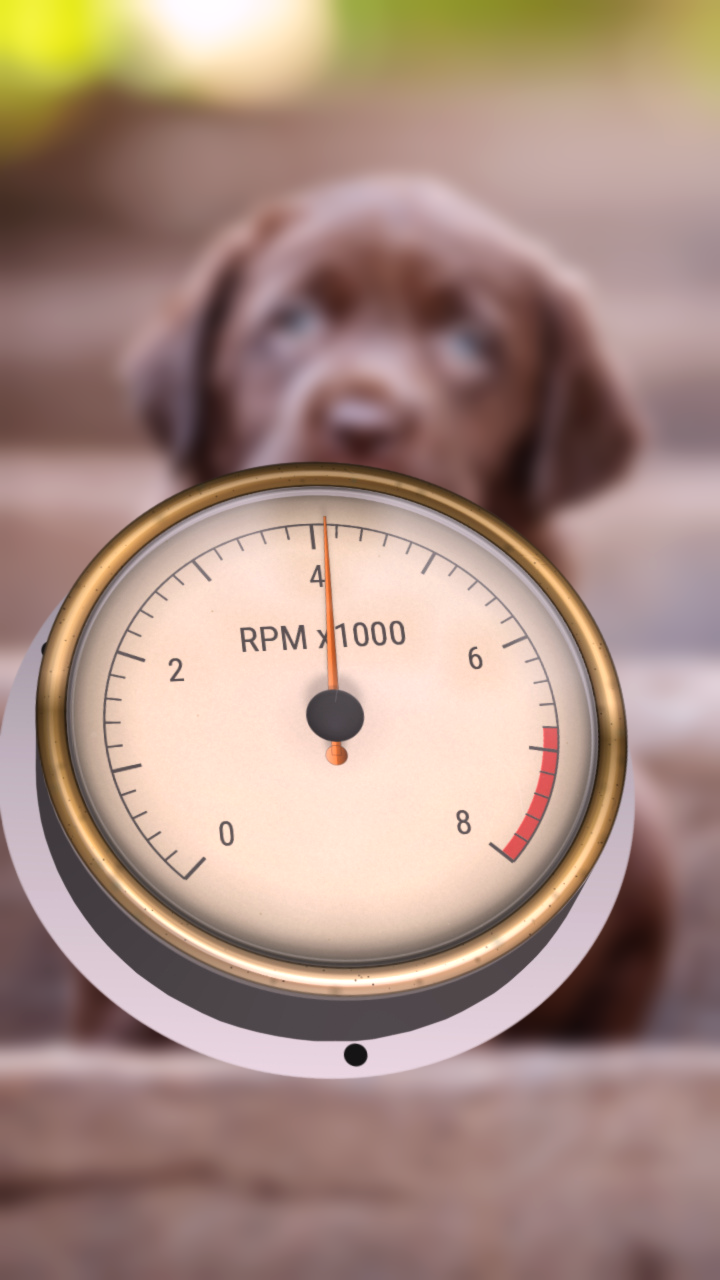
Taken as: 4100 rpm
